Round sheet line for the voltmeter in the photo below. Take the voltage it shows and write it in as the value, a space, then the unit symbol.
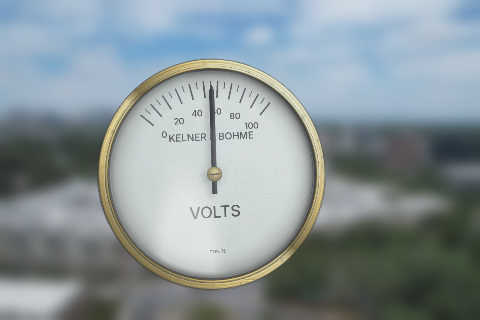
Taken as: 55 V
